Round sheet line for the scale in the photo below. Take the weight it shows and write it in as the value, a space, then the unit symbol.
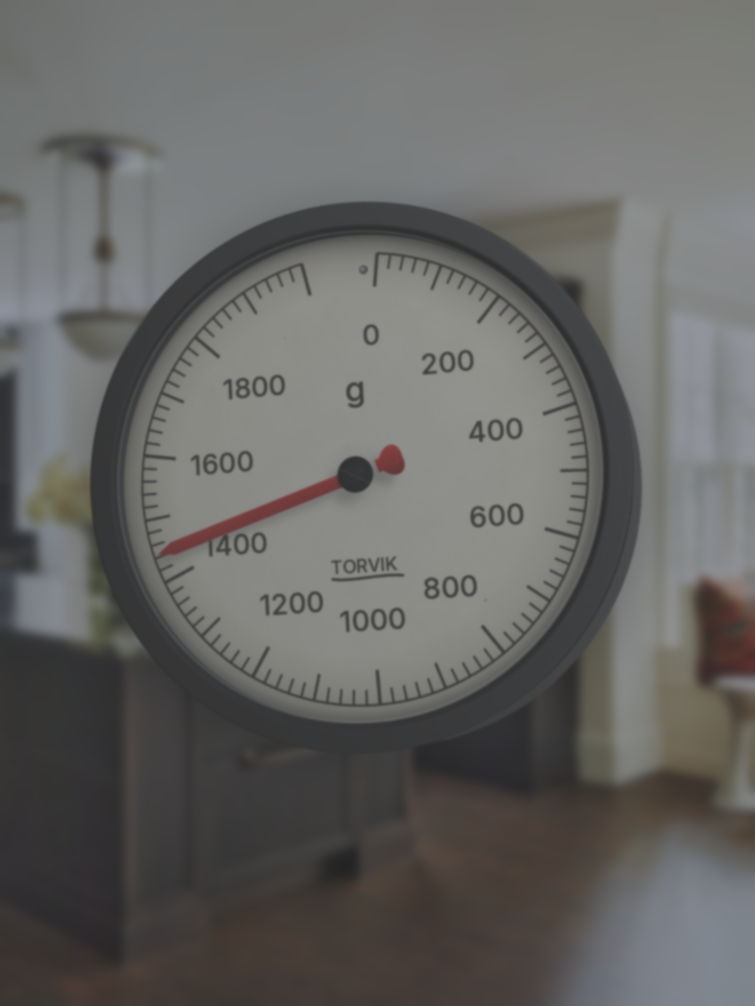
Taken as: 1440 g
